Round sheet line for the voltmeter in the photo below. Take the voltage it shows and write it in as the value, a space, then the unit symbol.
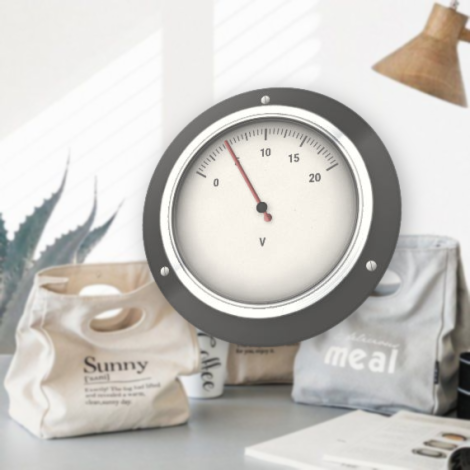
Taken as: 5 V
